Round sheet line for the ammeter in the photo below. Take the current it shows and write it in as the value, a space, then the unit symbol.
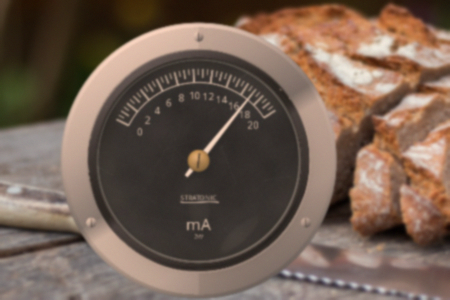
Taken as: 17 mA
